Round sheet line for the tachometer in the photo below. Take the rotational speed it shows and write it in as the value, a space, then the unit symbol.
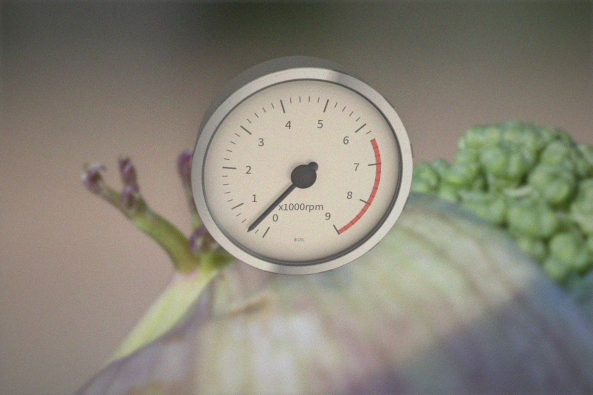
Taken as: 400 rpm
